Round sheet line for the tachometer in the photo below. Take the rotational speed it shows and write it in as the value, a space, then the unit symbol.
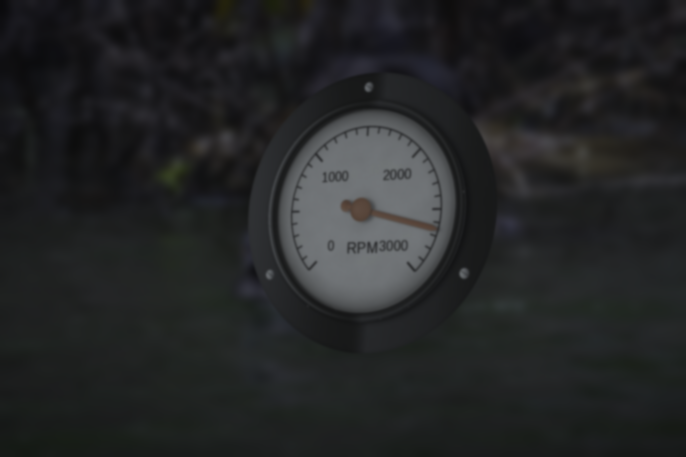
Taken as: 2650 rpm
